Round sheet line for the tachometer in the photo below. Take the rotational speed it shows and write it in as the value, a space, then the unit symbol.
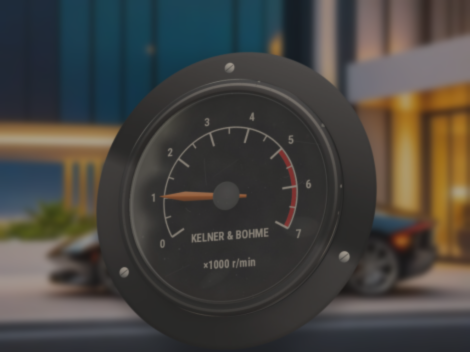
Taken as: 1000 rpm
